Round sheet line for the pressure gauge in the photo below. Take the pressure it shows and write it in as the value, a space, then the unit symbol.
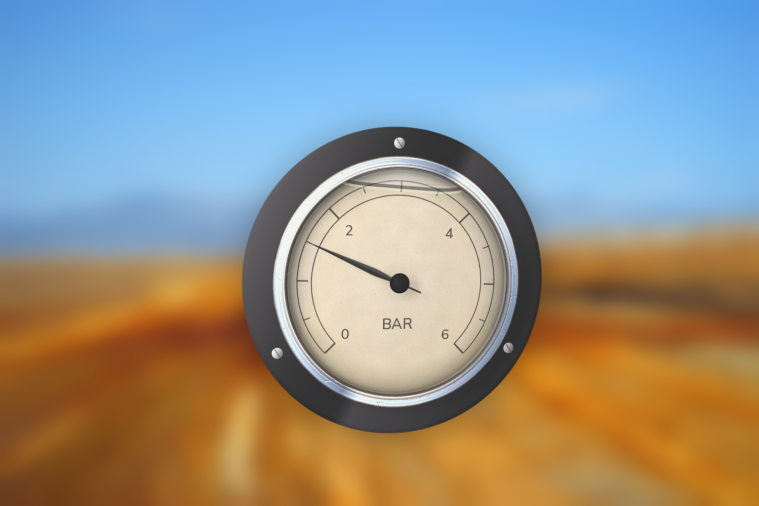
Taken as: 1.5 bar
